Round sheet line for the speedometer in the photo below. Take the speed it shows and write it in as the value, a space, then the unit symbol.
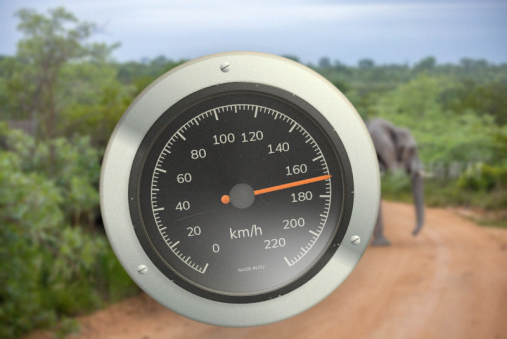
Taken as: 170 km/h
